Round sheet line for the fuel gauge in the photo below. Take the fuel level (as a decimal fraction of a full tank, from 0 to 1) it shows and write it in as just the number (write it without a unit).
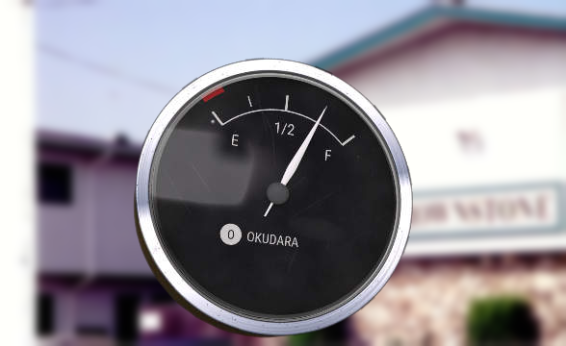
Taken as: 0.75
